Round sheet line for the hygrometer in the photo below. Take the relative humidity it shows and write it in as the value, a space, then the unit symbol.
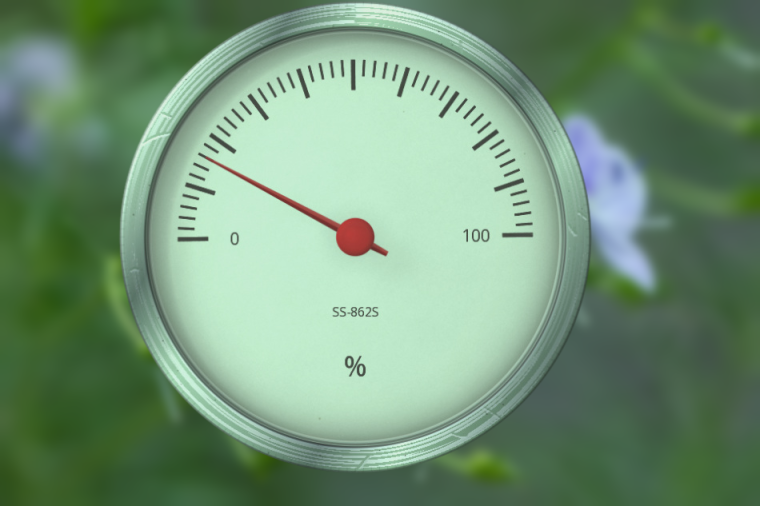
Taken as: 16 %
